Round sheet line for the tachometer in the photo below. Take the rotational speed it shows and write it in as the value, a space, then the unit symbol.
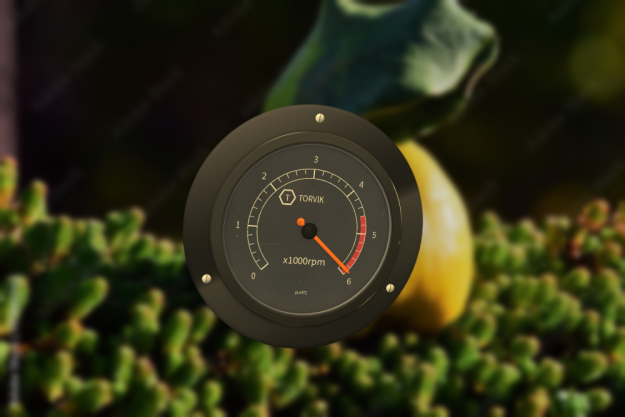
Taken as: 5900 rpm
